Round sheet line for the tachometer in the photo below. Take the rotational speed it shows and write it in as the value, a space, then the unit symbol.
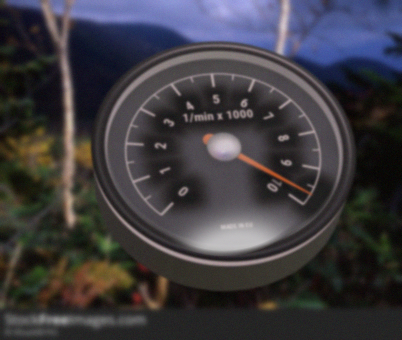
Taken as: 9750 rpm
